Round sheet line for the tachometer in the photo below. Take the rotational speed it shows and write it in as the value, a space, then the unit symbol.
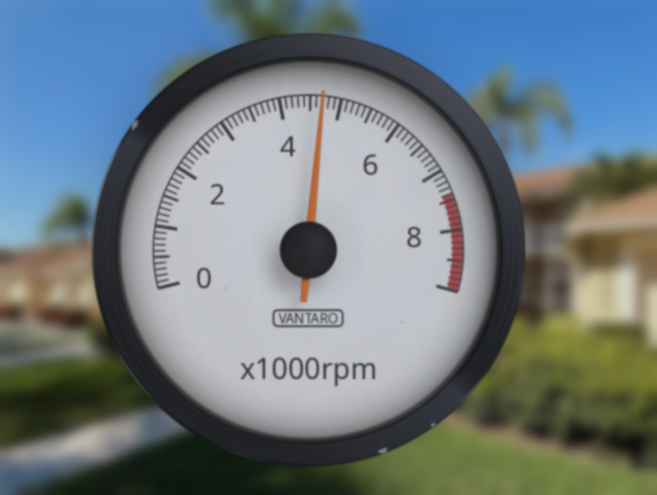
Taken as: 4700 rpm
